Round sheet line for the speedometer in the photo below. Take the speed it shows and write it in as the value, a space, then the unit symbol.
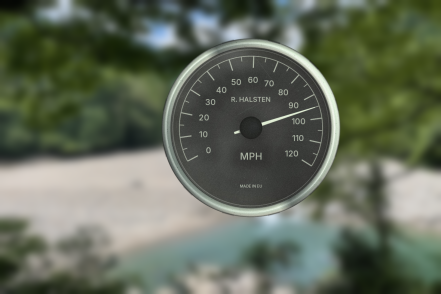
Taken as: 95 mph
